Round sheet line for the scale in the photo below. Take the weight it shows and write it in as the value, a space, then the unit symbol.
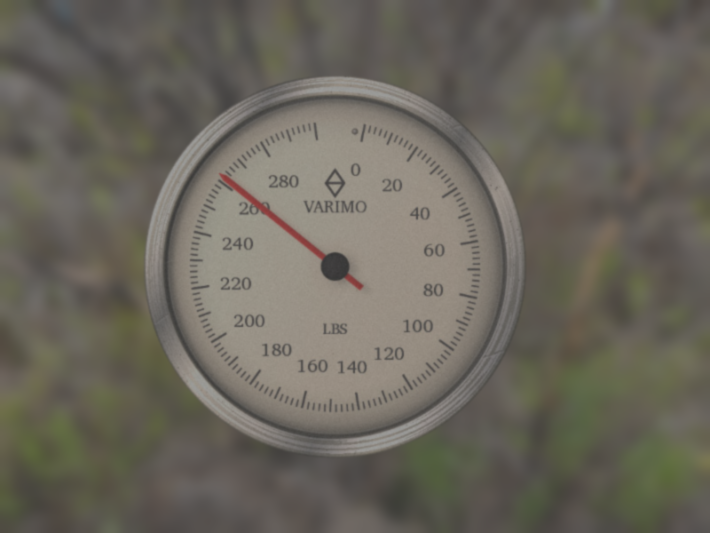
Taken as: 262 lb
